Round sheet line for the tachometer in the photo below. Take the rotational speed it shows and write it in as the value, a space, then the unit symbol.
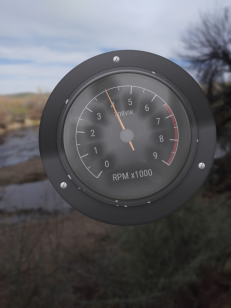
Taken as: 4000 rpm
